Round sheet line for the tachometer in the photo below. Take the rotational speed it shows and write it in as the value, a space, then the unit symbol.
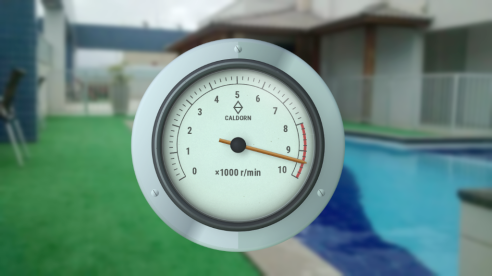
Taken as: 9400 rpm
